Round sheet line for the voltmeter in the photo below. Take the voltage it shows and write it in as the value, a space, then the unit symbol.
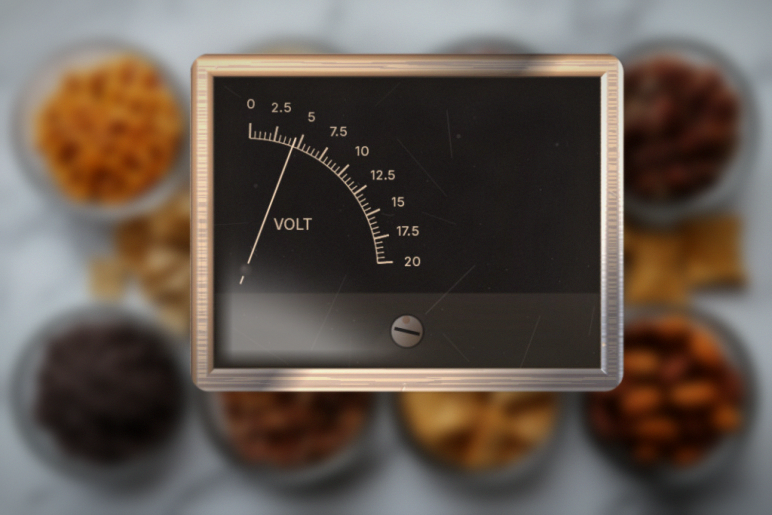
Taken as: 4.5 V
